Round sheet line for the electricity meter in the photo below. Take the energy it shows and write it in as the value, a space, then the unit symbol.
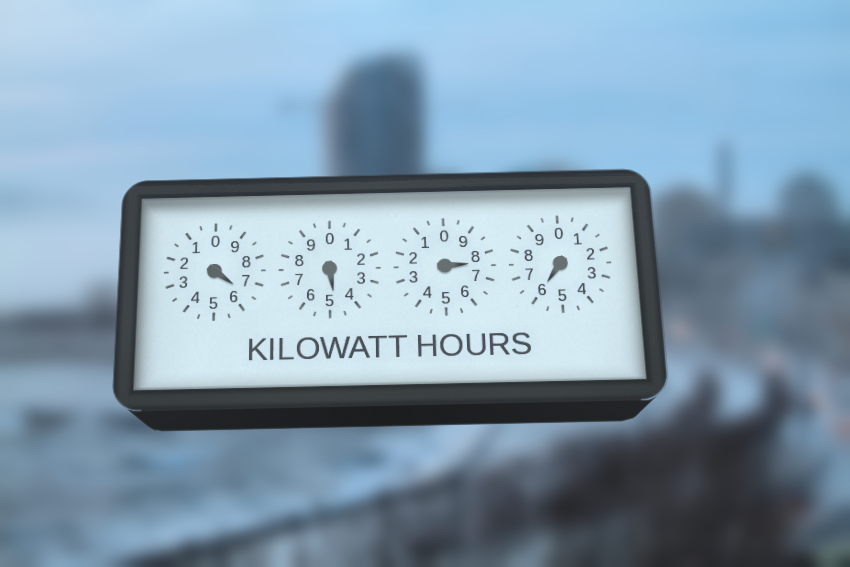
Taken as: 6476 kWh
